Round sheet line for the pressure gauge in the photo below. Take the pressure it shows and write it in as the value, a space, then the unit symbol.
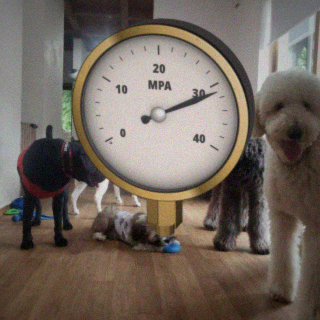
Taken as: 31 MPa
